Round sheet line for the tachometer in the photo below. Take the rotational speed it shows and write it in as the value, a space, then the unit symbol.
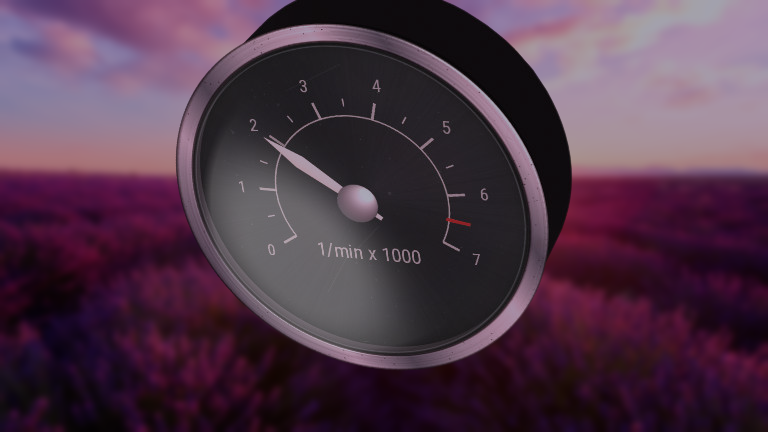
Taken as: 2000 rpm
